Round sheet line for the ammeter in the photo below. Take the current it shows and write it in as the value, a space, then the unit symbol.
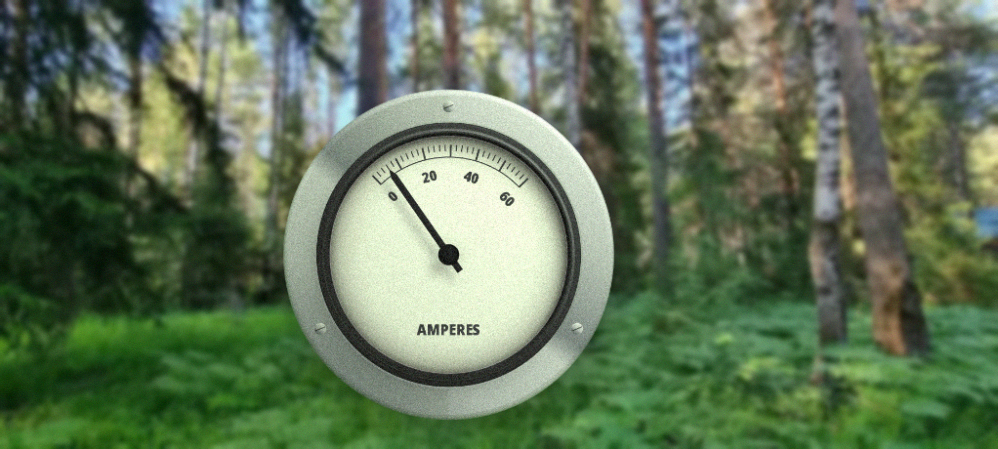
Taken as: 6 A
